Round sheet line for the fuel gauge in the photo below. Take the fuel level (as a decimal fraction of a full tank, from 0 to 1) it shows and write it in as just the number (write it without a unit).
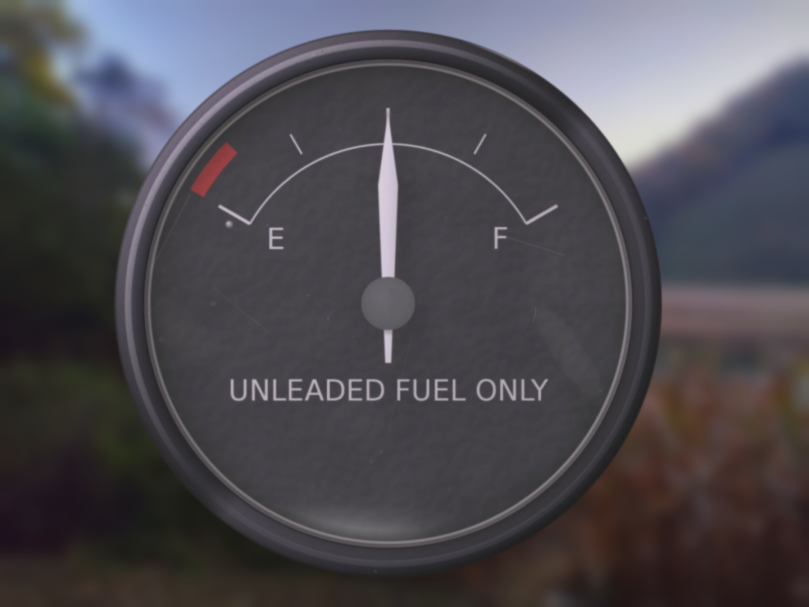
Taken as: 0.5
